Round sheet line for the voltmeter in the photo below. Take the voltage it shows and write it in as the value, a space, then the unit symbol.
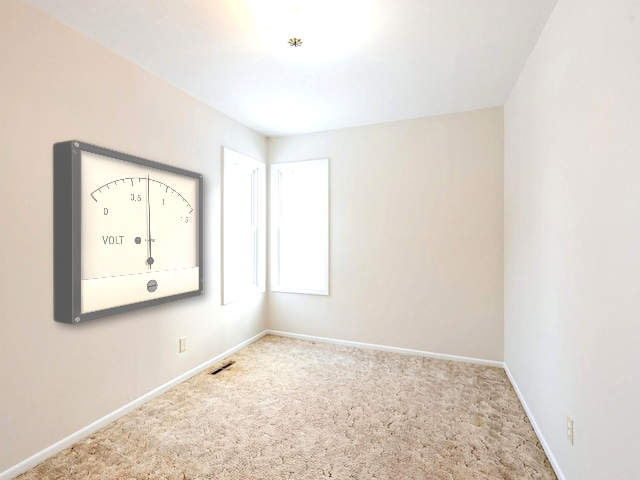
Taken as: 0.7 V
